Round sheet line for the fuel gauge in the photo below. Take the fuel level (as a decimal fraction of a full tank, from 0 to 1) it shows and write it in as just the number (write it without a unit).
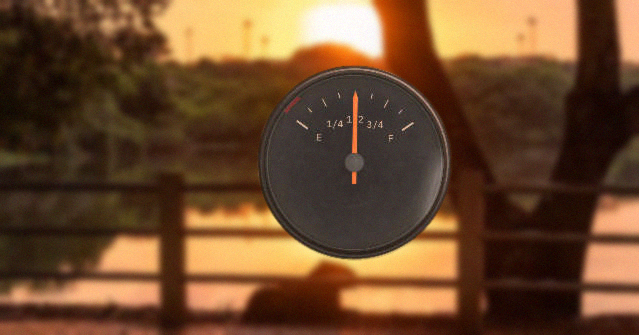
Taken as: 0.5
